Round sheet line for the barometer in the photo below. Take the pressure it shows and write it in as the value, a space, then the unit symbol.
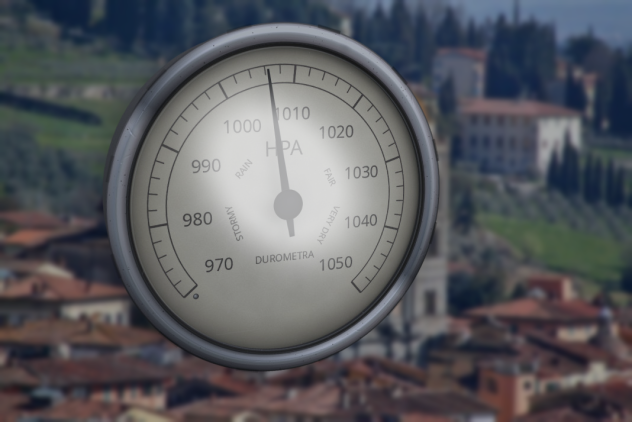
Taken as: 1006 hPa
